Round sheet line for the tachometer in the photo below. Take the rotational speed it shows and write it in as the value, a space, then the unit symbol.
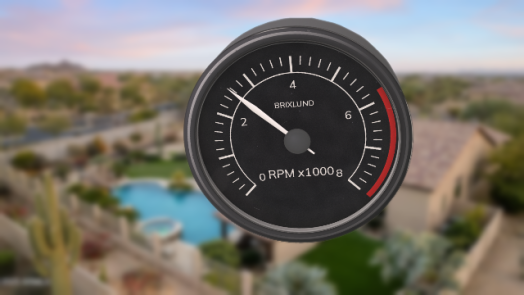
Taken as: 2600 rpm
